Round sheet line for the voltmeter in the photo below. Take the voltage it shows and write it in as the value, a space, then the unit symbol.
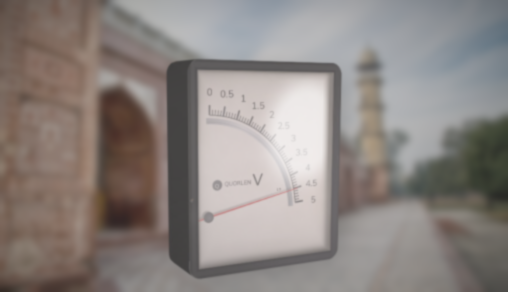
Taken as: 4.5 V
